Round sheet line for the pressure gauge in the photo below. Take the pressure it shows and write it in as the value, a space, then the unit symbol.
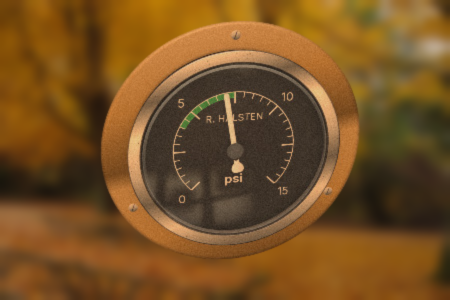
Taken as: 7 psi
